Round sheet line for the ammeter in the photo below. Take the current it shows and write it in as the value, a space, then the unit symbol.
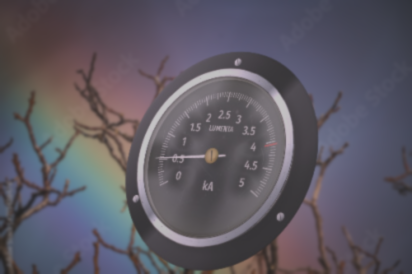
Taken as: 0.5 kA
